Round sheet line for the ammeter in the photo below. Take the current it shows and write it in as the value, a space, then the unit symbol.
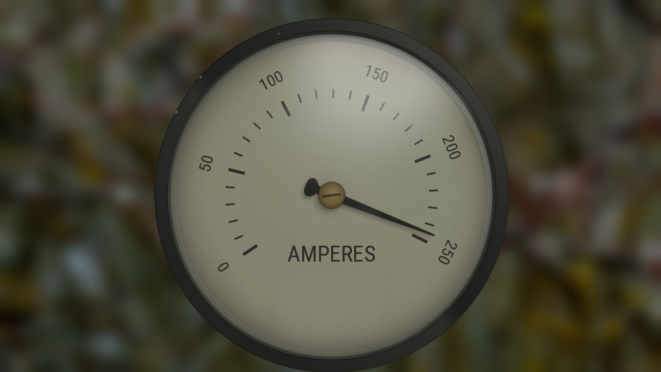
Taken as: 245 A
